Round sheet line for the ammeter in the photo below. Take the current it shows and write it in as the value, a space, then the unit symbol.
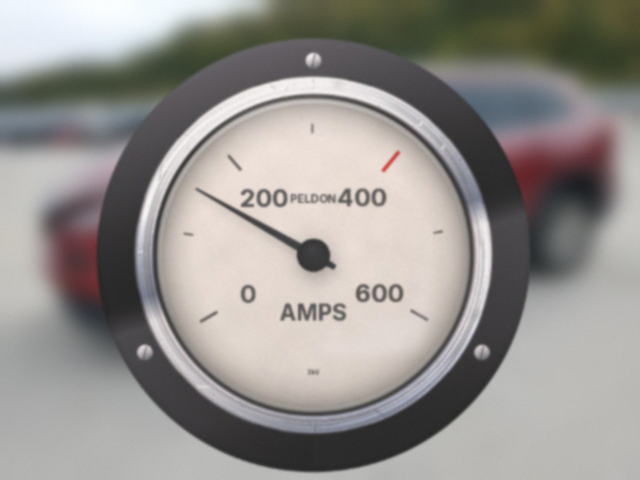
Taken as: 150 A
